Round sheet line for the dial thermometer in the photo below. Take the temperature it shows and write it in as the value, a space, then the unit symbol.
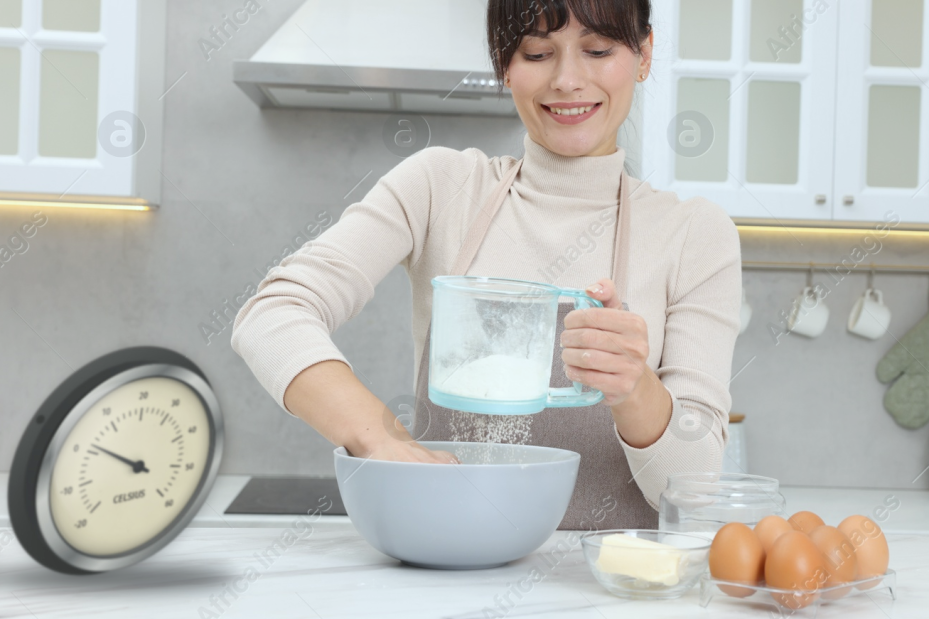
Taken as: 2 °C
